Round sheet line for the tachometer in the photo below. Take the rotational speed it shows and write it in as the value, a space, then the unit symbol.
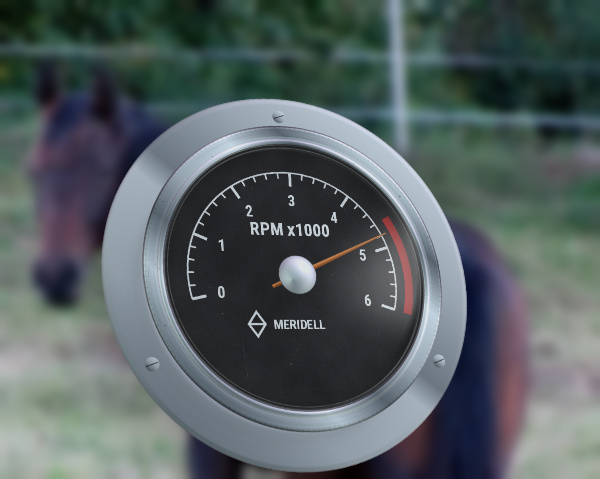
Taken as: 4800 rpm
